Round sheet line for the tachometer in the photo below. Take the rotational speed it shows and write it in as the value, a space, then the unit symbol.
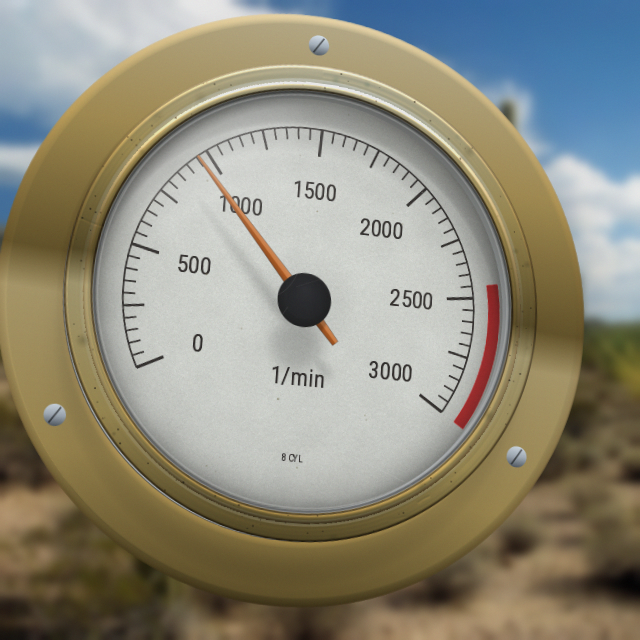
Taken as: 950 rpm
